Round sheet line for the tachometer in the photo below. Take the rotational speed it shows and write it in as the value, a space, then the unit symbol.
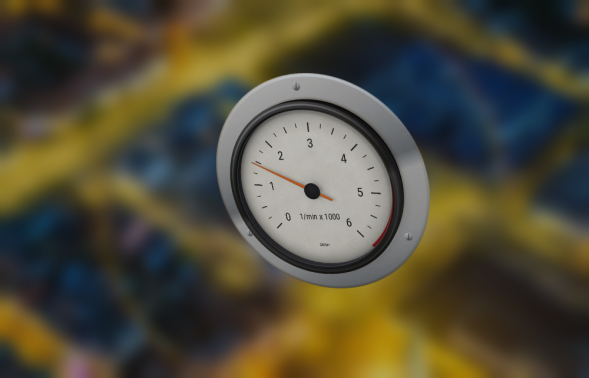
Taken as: 1500 rpm
